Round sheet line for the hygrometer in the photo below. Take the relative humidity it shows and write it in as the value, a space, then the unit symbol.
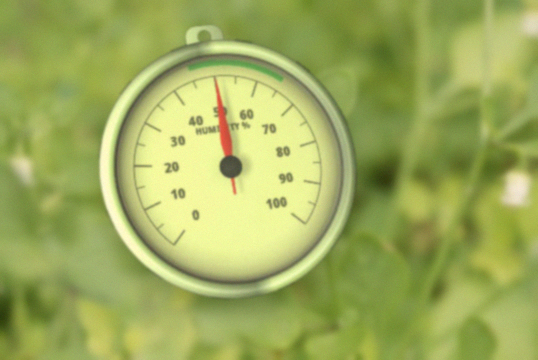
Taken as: 50 %
